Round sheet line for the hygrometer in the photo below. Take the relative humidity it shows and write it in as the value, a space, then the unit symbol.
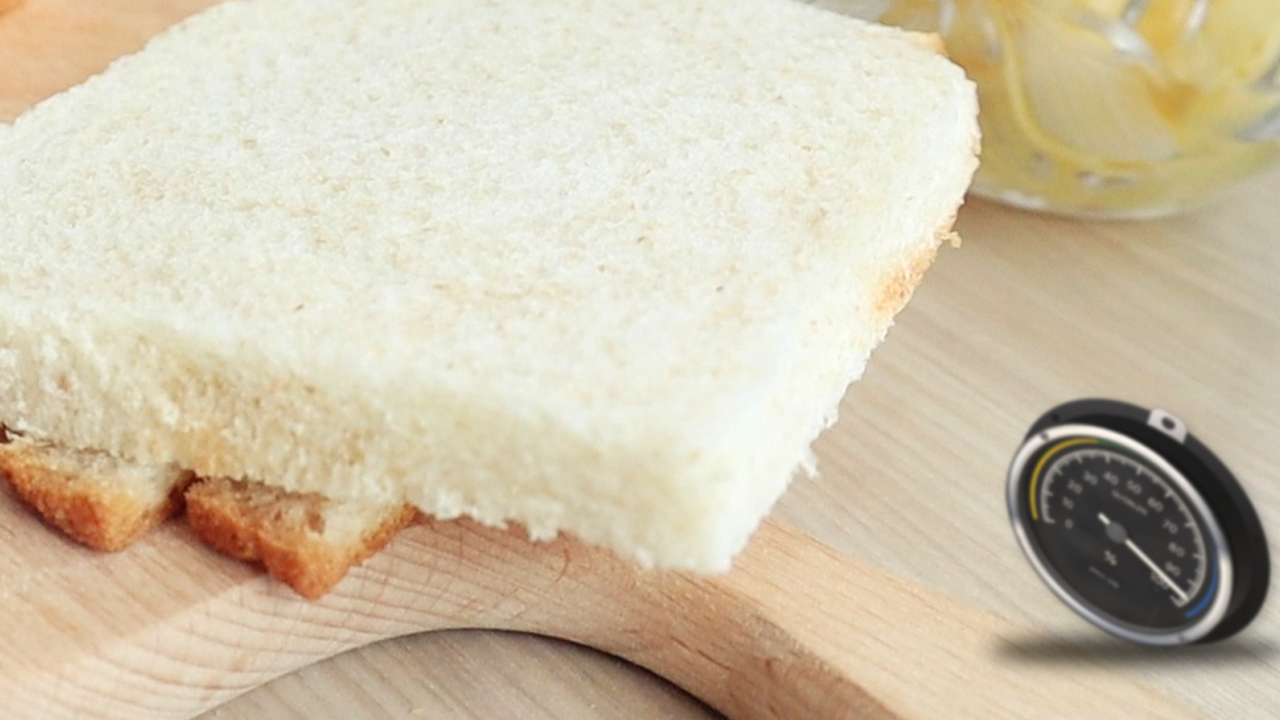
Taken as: 95 %
